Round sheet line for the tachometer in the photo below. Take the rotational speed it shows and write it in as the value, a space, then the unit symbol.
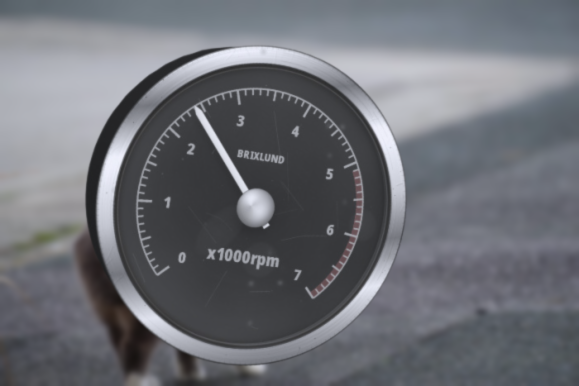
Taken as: 2400 rpm
